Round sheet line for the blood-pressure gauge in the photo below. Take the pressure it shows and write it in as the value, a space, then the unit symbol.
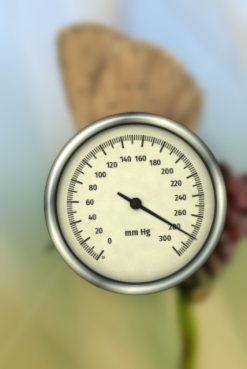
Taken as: 280 mmHg
